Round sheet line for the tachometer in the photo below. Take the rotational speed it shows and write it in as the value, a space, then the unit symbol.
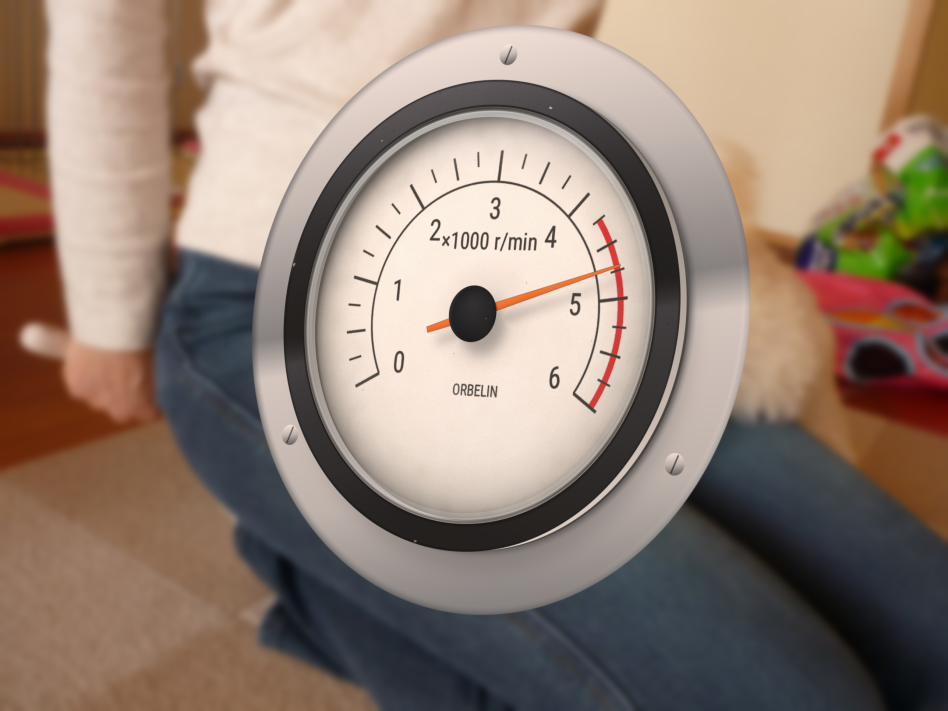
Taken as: 4750 rpm
